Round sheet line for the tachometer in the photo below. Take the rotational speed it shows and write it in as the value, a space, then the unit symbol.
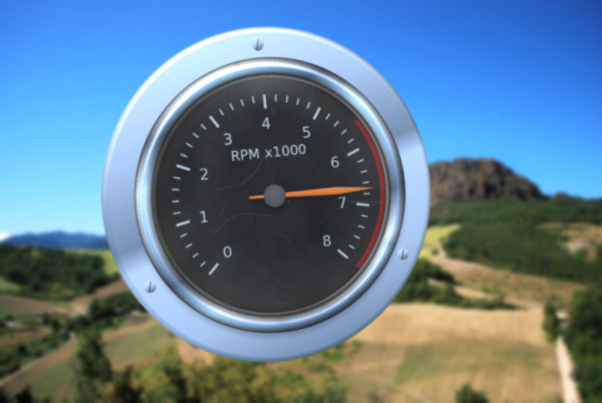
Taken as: 6700 rpm
